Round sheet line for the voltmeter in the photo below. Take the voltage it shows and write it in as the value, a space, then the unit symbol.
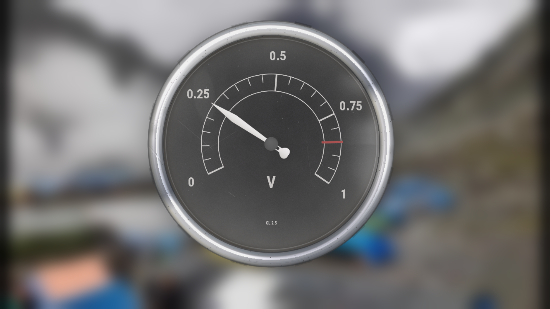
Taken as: 0.25 V
